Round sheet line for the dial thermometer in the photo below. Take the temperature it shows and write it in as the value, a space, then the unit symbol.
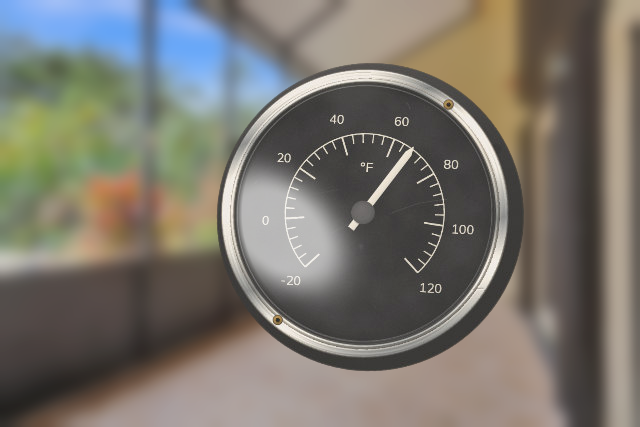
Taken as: 68 °F
